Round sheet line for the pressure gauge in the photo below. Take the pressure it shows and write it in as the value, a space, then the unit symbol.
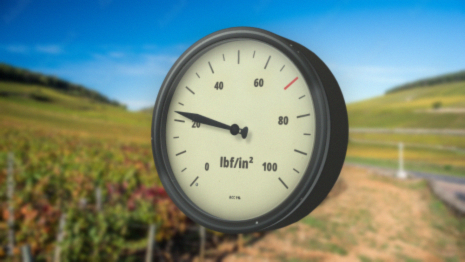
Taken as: 22.5 psi
